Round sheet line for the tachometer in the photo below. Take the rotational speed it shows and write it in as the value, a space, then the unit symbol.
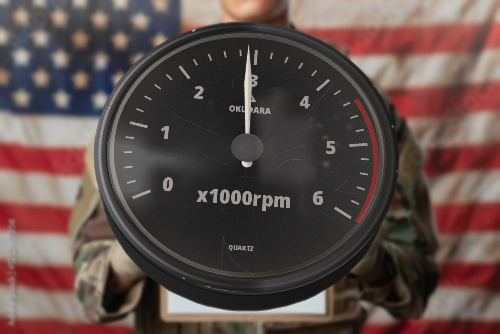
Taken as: 2900 rpm
